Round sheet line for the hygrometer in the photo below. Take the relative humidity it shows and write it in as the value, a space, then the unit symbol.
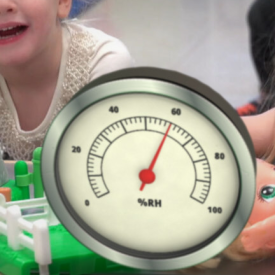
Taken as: 60 %
